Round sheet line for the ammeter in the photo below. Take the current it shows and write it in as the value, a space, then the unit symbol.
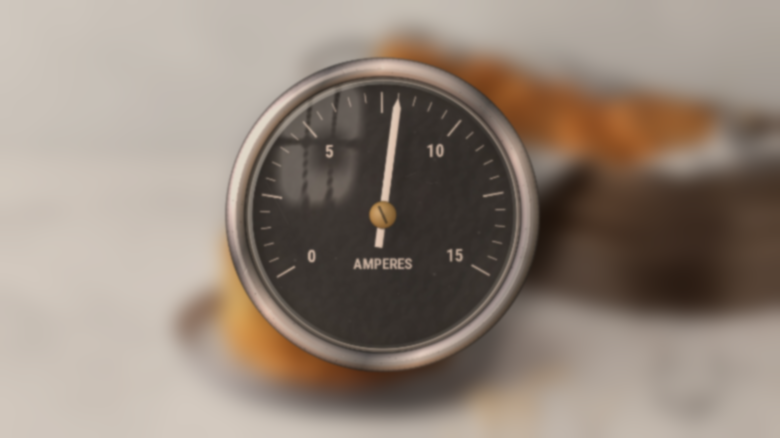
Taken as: 8 A
